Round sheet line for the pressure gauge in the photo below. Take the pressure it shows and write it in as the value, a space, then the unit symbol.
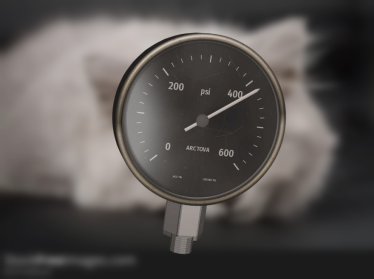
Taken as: 420 psi
